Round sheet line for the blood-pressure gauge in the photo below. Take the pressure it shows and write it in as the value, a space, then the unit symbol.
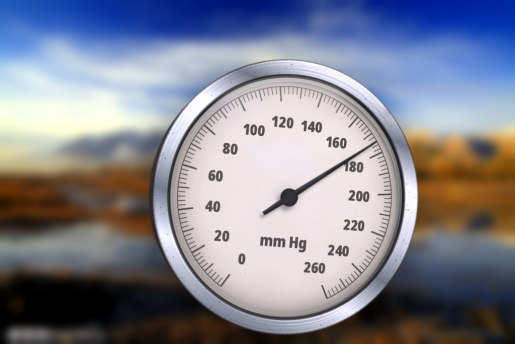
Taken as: 174 mmHg
